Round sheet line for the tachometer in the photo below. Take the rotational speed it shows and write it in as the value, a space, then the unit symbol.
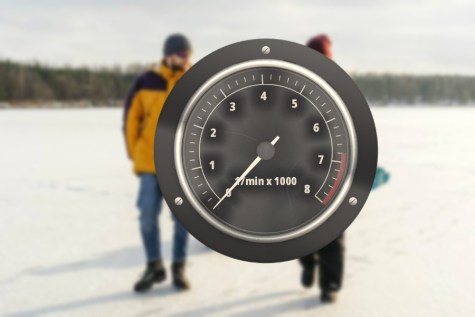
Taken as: 0 rpm
